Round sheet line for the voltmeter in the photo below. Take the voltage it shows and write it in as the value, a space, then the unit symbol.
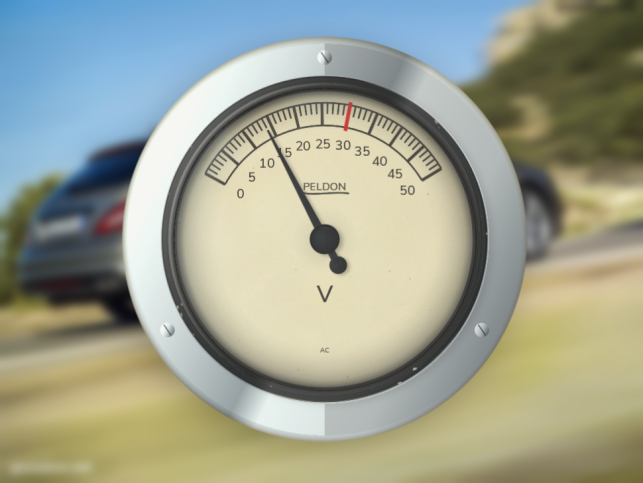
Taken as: 14 V
